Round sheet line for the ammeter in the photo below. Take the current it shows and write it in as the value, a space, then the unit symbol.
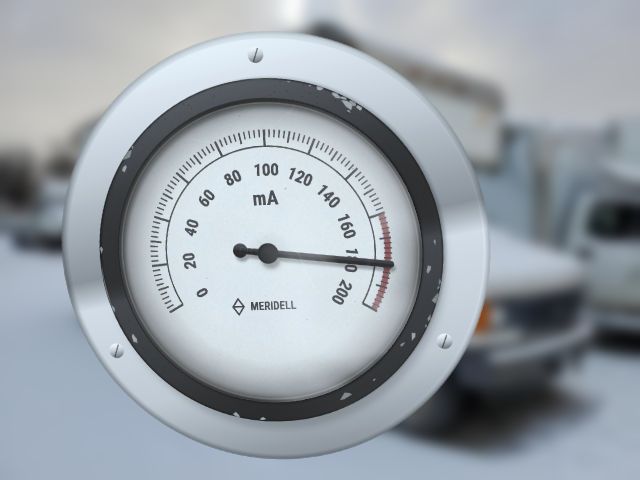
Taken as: 180 mA
